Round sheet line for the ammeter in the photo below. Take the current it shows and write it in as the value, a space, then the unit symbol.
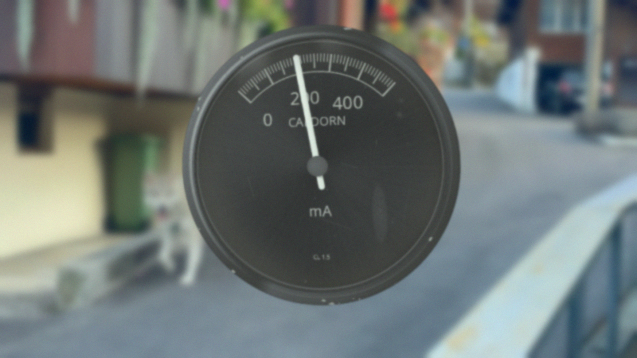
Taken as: 200 mA
